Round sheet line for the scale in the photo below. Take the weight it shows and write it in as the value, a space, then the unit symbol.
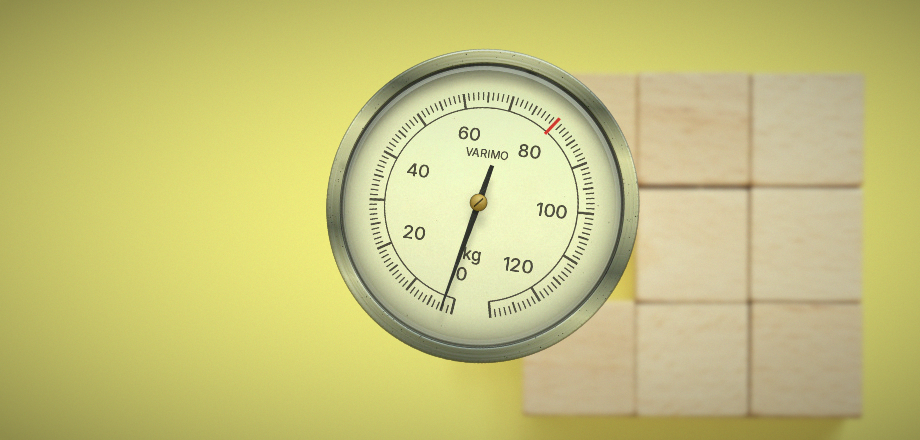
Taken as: 2 kg
